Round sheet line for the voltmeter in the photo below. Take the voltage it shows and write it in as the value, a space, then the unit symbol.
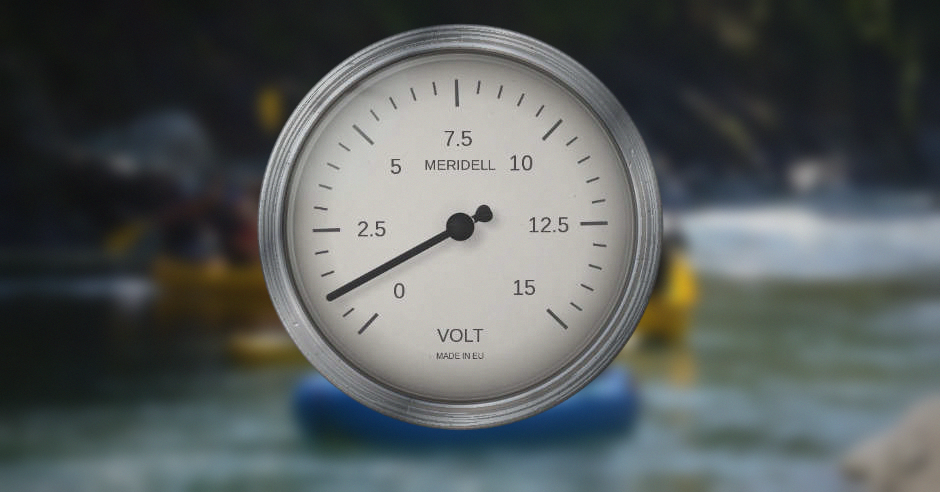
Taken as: 1 V
